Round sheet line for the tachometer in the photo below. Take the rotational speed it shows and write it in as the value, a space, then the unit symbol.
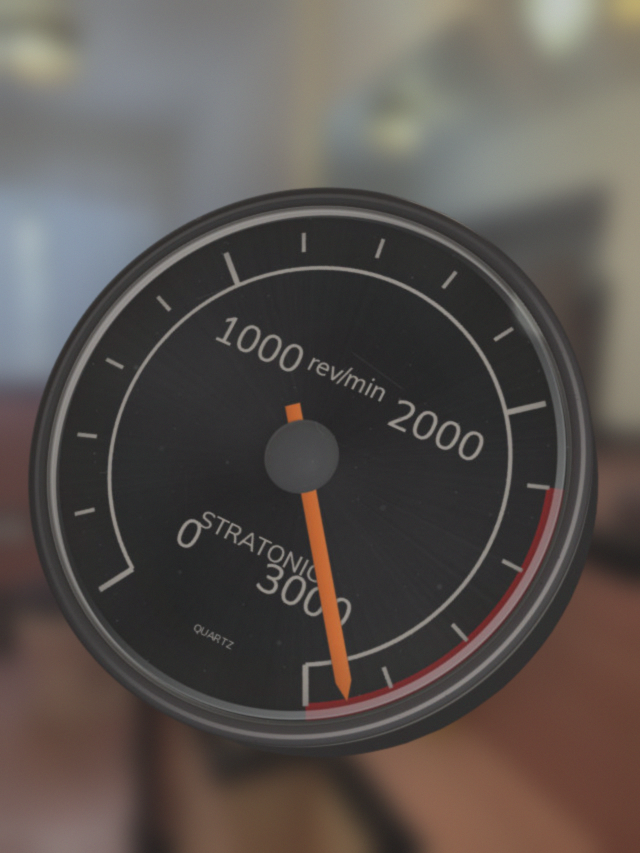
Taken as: 2900 rpm
